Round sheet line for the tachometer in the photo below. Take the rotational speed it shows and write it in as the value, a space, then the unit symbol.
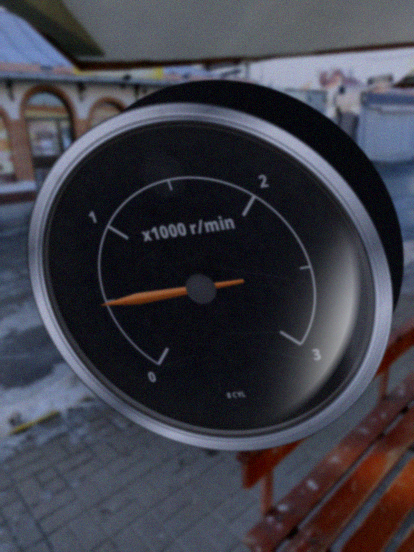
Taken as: 500 rpm
